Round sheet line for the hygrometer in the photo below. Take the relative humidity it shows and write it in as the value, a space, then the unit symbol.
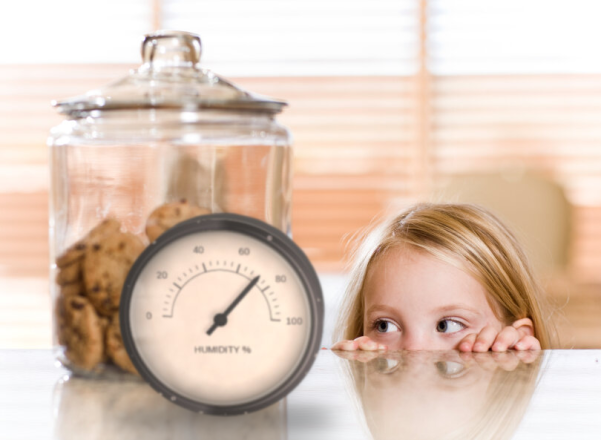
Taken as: 72 %
